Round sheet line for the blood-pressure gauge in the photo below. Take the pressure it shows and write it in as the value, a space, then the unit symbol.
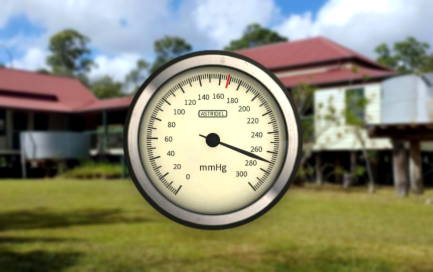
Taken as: 270 mmHg
